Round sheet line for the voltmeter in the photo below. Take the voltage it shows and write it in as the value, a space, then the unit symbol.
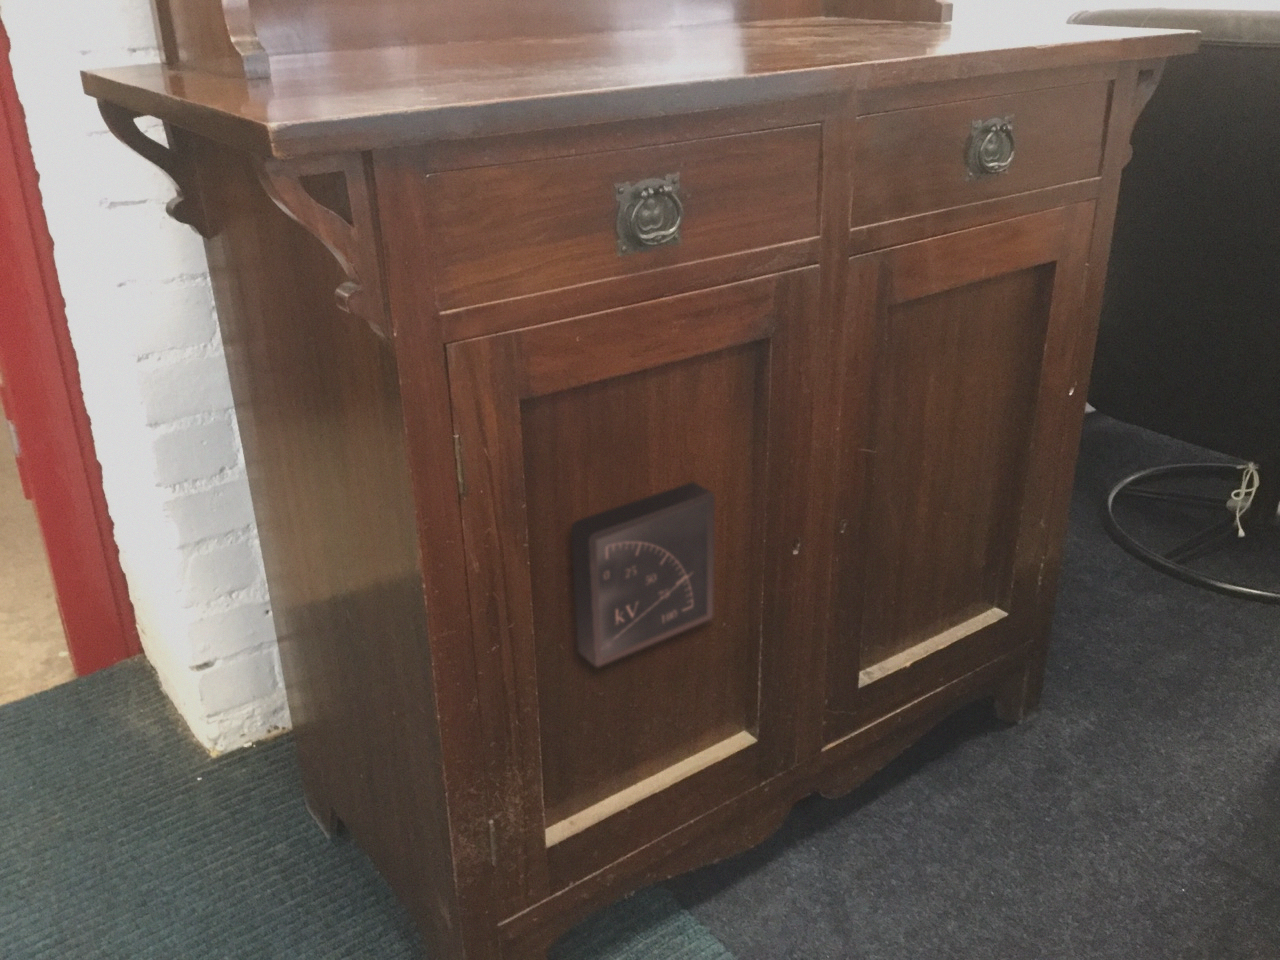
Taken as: 75 kV
